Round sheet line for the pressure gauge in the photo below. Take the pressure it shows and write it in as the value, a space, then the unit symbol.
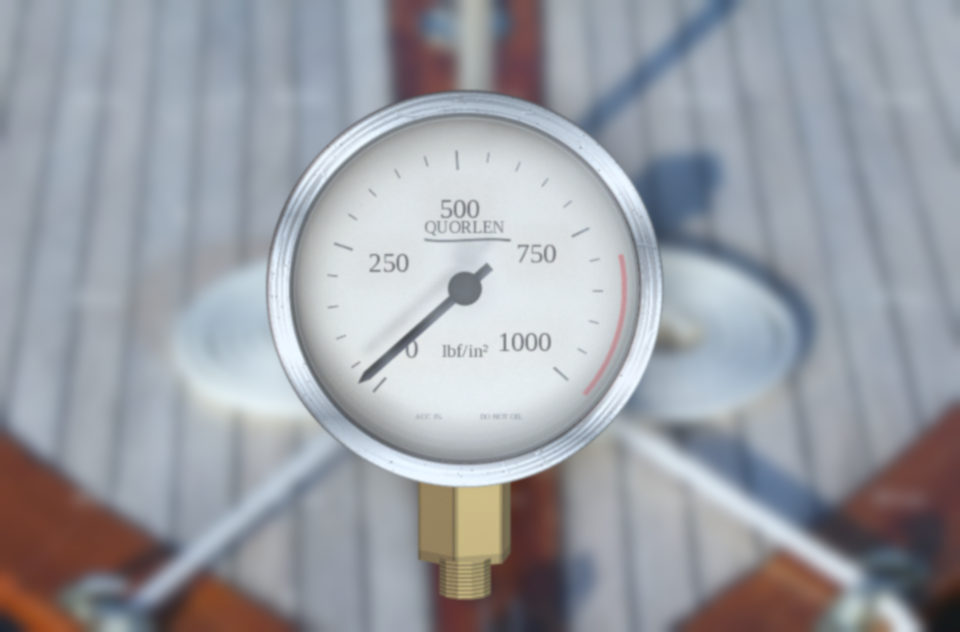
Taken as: 25 psi
